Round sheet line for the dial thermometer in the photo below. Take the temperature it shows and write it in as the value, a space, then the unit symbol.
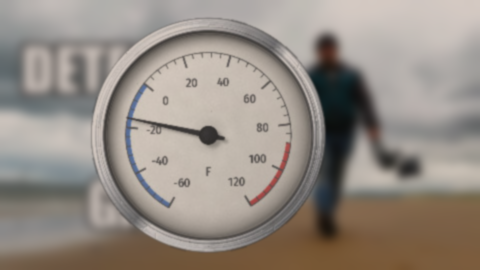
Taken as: -16 °F
